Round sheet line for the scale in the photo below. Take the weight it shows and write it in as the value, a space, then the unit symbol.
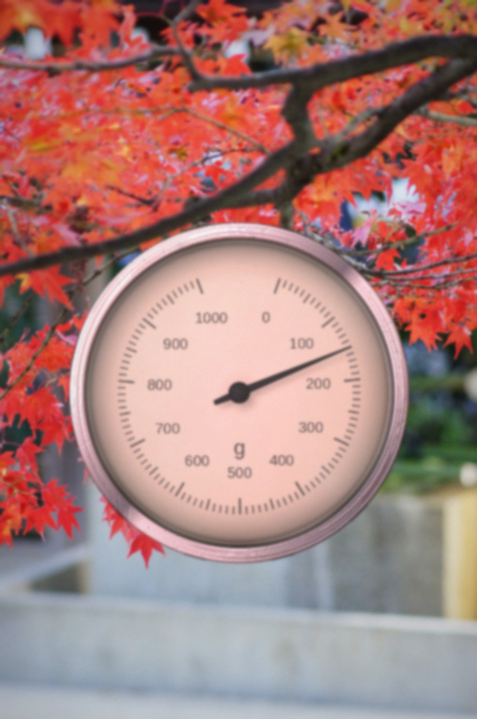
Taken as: 150 g
